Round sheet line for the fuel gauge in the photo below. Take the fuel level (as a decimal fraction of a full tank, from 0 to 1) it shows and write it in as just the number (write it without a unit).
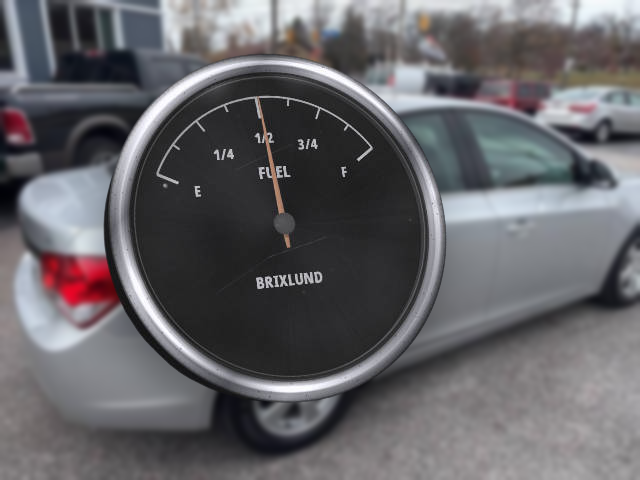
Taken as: 0.5
